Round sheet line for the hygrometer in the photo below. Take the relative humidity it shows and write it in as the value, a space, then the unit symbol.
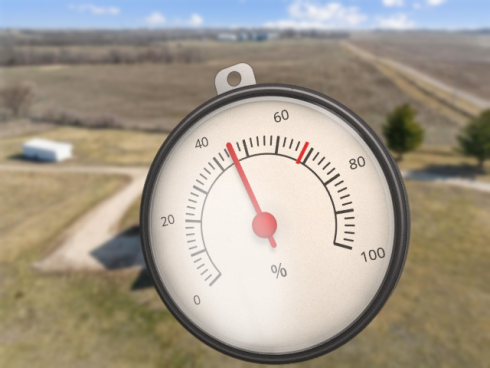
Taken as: 46 %
